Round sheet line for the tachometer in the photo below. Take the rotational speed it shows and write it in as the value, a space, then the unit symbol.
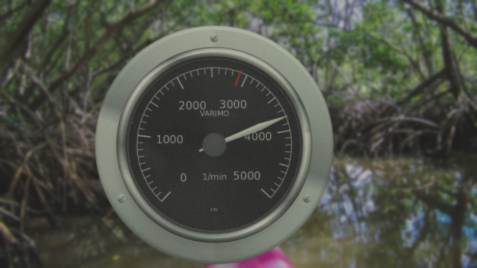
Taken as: 3800 rpm
